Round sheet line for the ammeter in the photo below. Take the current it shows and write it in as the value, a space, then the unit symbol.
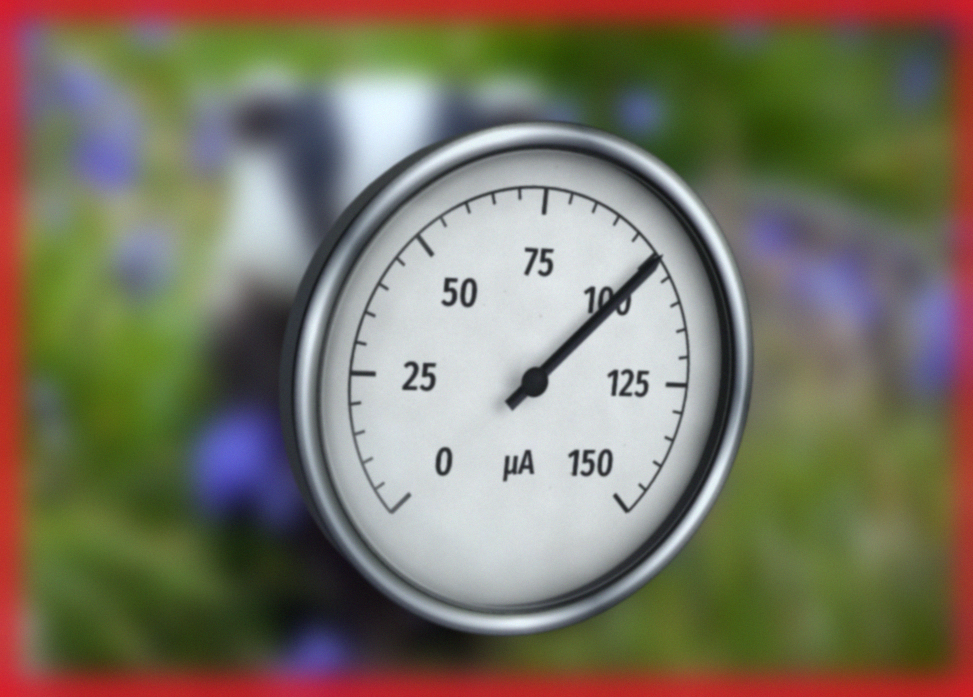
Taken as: 100 µA
